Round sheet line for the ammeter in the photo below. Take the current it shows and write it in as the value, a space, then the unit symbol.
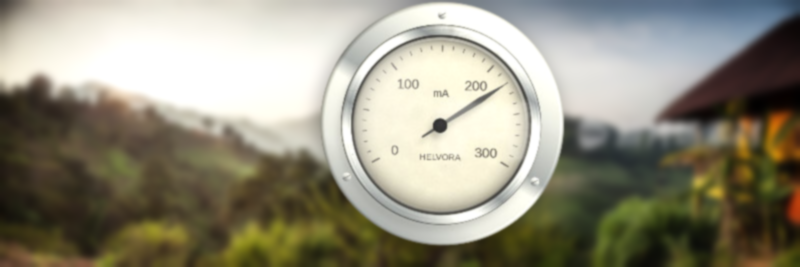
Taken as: 220 mA
